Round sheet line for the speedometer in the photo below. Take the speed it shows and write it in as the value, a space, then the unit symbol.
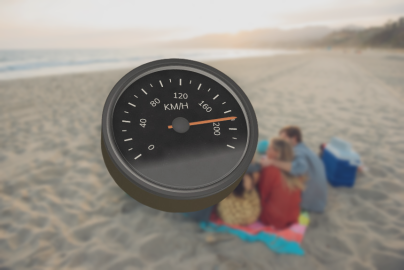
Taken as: 190 km/h
